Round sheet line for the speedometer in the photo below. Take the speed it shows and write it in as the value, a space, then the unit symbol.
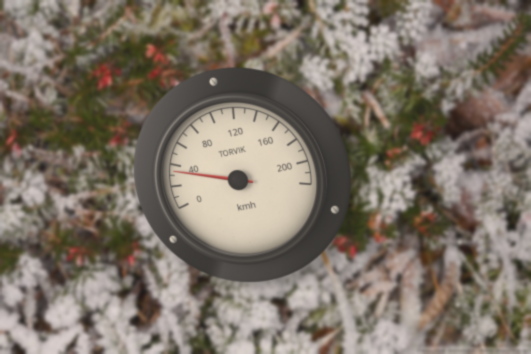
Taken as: 35 km/h
